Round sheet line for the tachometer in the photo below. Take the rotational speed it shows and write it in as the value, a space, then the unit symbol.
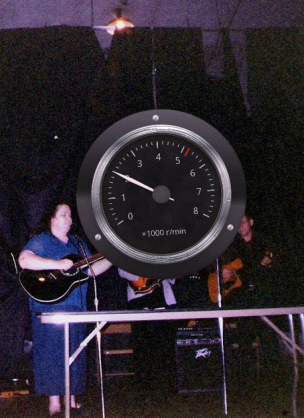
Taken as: 2000 rpm
